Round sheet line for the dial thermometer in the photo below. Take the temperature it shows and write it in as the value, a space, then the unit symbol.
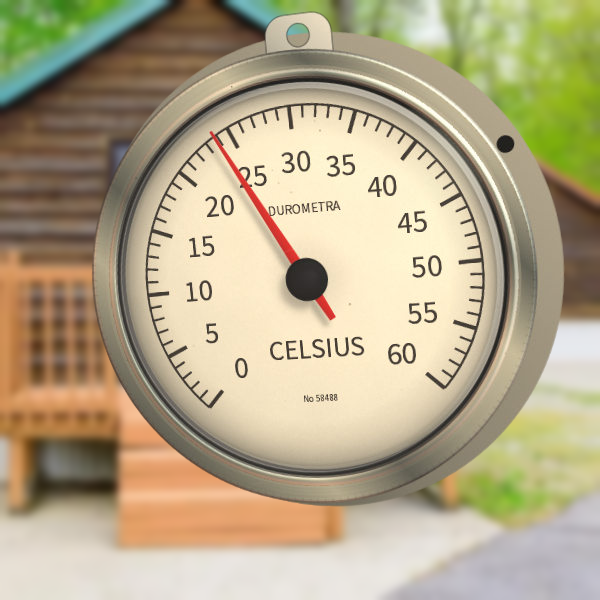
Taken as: 24 °C
